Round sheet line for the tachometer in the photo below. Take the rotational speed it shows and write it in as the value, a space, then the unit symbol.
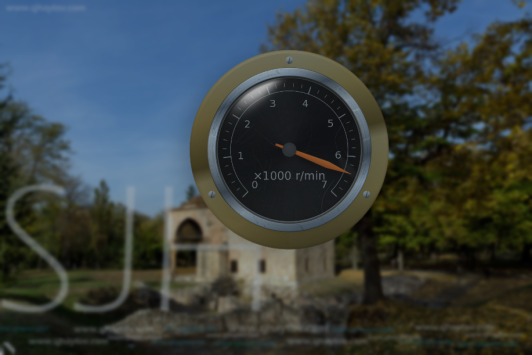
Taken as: 6400 rpm
